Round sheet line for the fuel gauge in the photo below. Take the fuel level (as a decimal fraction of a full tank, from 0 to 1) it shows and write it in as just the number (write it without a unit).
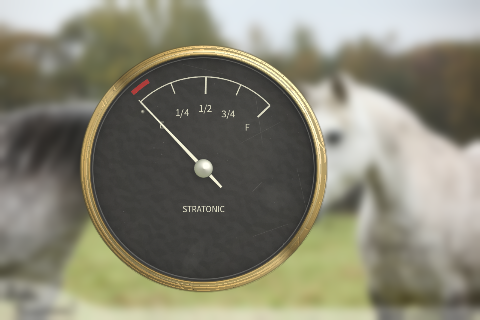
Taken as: 0
